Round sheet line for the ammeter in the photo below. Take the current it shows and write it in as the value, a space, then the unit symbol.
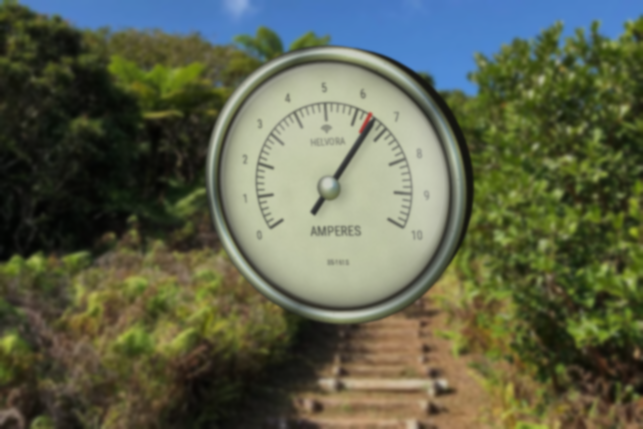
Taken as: 6.6 A
